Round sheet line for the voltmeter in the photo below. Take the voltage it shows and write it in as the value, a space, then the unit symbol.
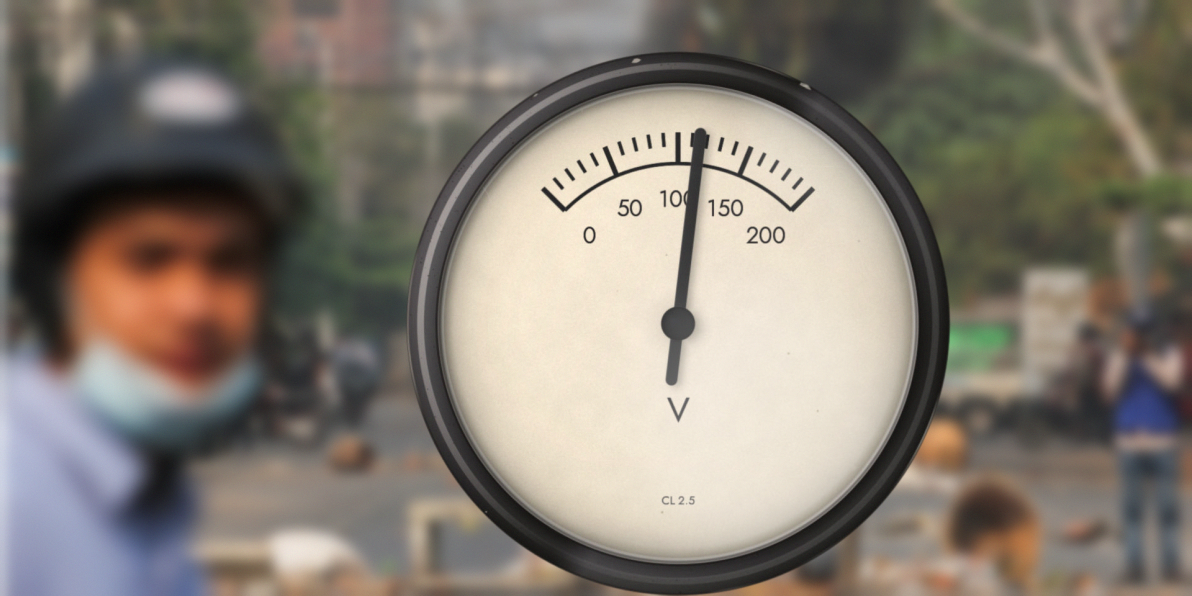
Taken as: 115 V
